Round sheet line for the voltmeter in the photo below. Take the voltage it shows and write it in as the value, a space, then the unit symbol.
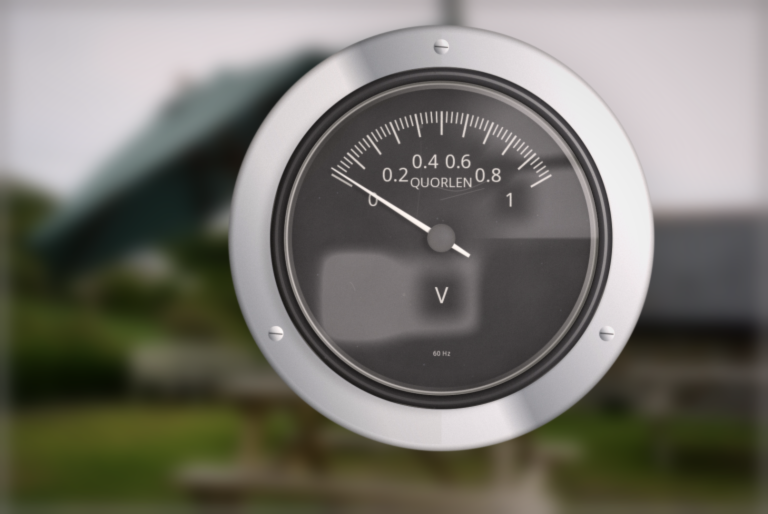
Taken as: 0.02 V
